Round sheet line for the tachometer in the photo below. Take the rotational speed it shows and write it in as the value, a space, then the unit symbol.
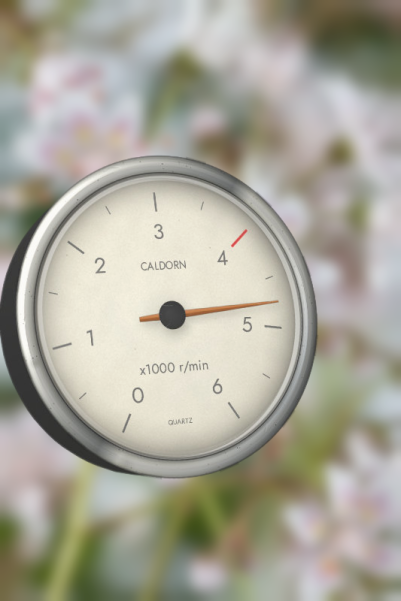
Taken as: 4750 rpm
